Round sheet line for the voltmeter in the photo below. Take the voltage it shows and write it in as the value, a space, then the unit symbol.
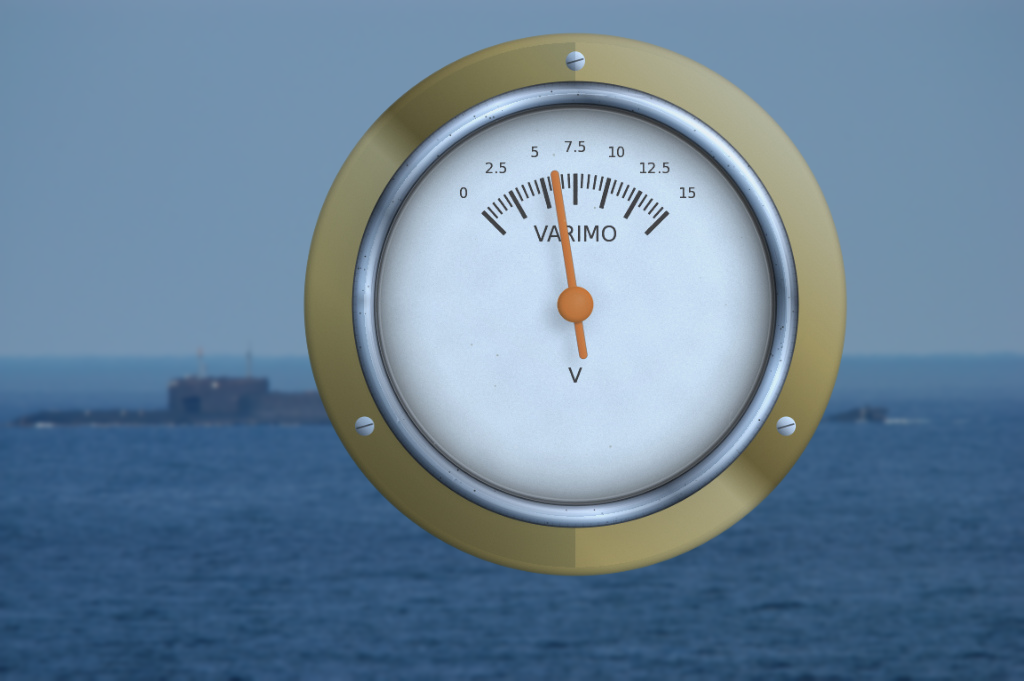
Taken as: 6 V
